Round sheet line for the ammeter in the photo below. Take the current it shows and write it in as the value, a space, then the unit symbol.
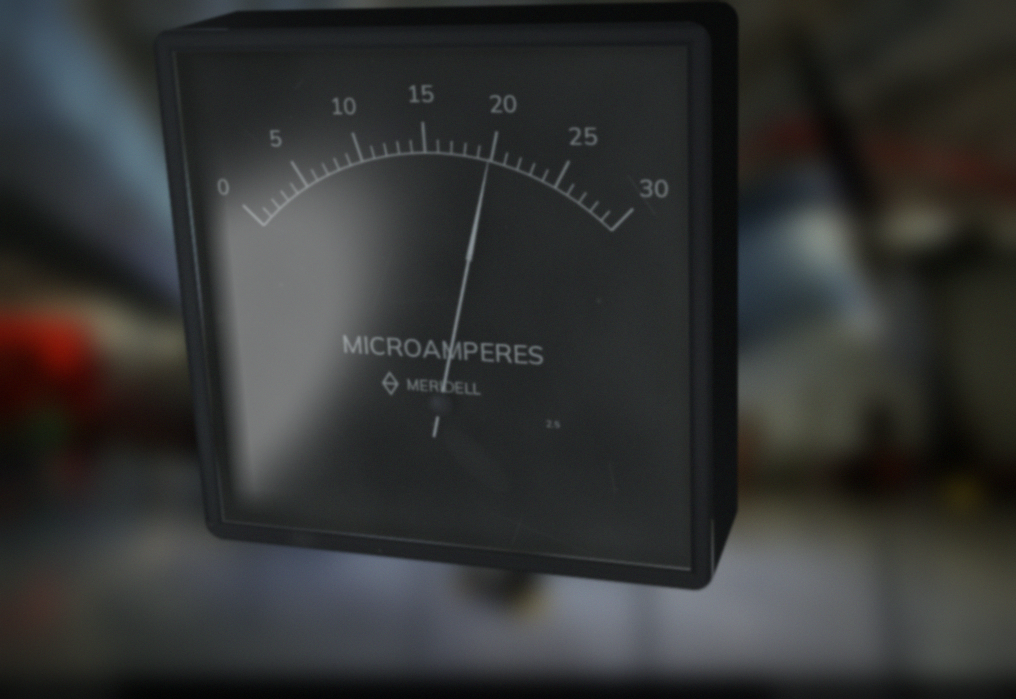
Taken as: 20 µA
